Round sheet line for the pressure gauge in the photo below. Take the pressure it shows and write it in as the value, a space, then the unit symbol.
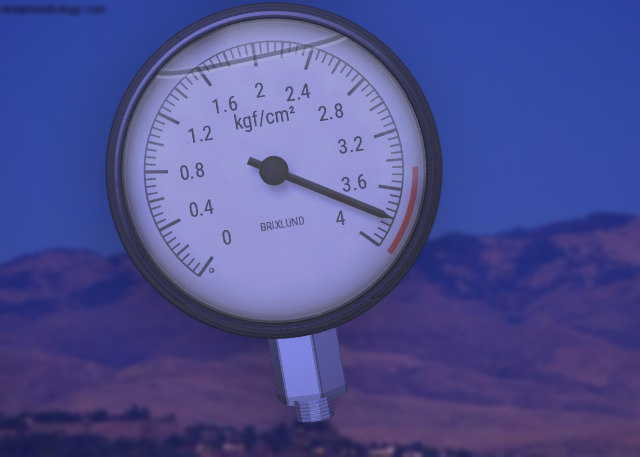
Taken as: 3.8 kg/cm²
